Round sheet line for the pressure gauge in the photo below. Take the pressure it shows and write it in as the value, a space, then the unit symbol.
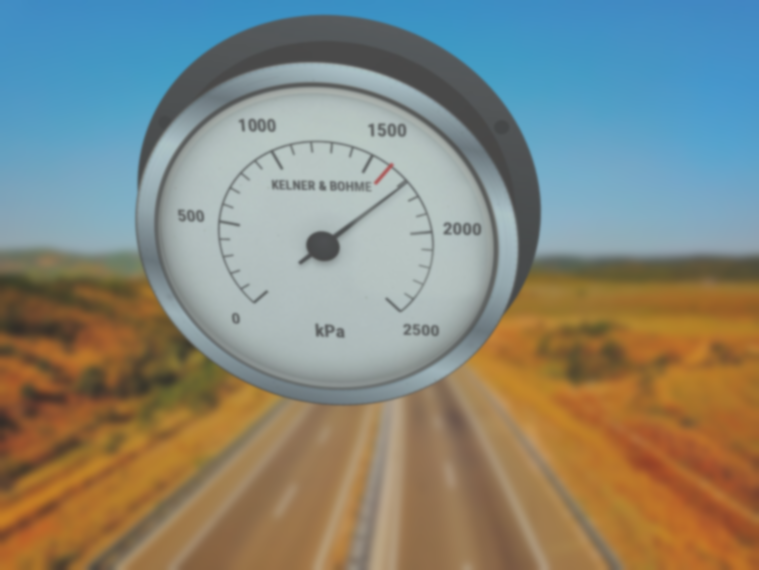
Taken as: 1700 kPa
